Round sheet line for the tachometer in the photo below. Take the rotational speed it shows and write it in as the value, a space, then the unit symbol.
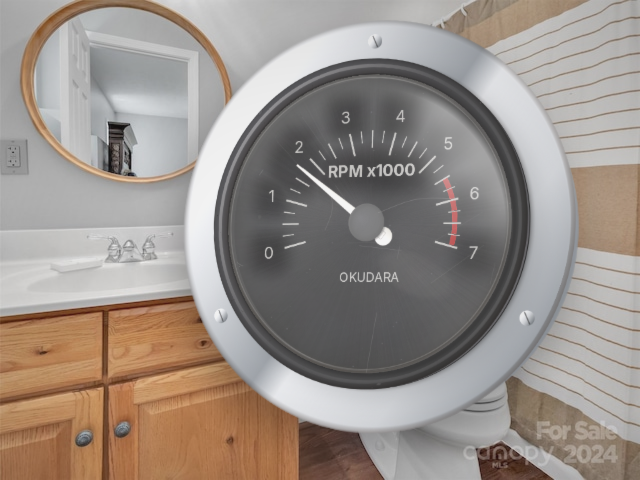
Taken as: 1750 rpm
